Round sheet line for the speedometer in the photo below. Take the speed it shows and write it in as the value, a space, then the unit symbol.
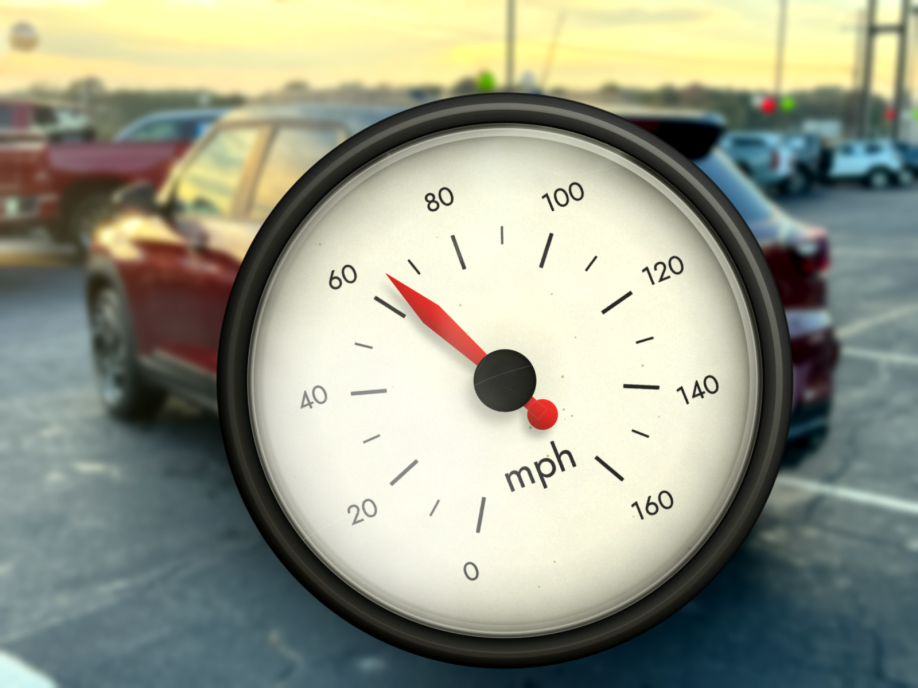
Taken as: 65 mph
